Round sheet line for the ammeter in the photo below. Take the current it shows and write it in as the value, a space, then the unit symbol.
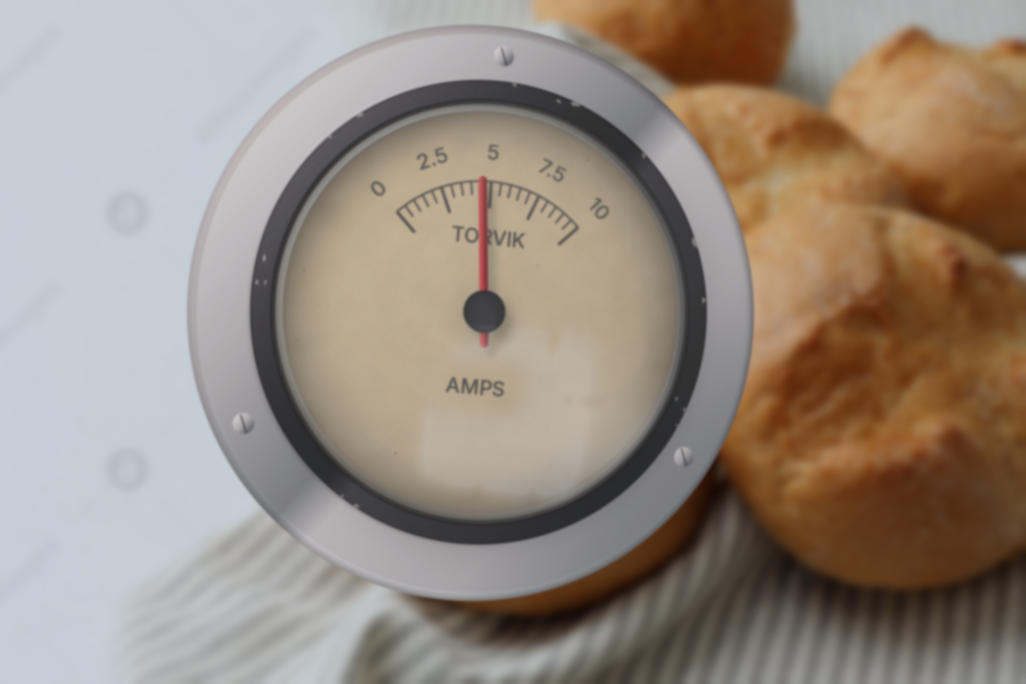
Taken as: 4.5 A
